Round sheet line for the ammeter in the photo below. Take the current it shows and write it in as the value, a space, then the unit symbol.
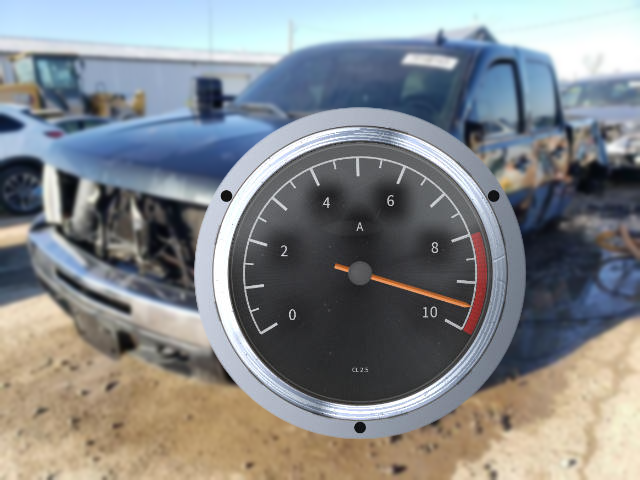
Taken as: 9.5 A
